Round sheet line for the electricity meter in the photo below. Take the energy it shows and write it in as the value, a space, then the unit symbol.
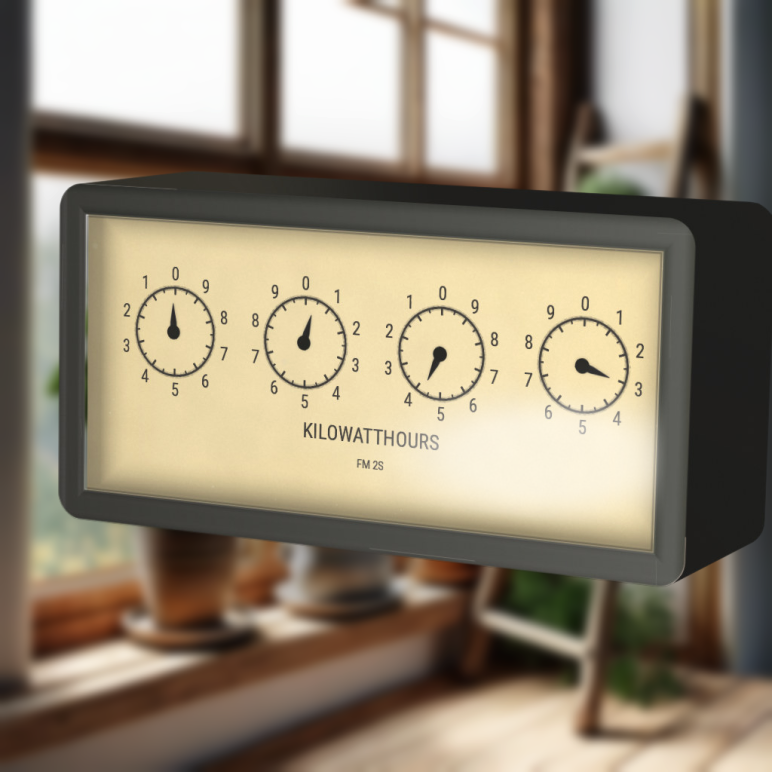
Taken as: 43 kWh
